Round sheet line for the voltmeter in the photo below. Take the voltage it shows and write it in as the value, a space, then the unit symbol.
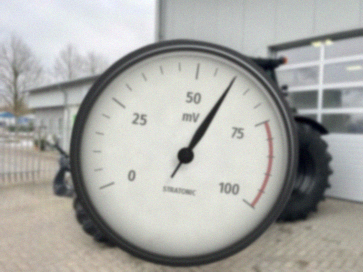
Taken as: 60 mV
